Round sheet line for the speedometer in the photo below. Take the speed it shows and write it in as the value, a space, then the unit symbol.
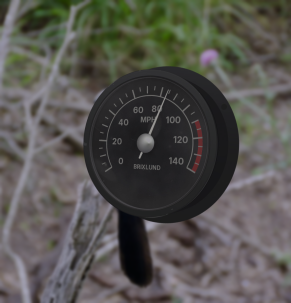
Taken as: 85 mph
